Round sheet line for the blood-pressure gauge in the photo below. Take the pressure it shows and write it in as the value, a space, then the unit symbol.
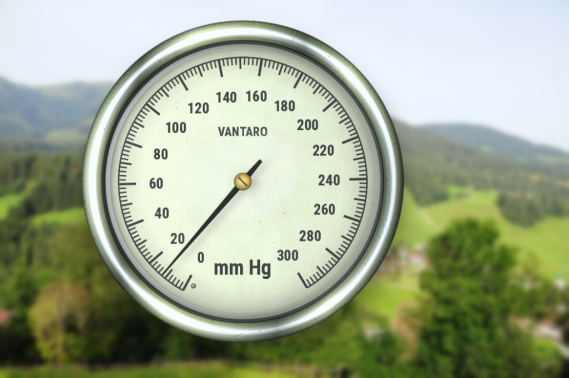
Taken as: 12 mmHg
